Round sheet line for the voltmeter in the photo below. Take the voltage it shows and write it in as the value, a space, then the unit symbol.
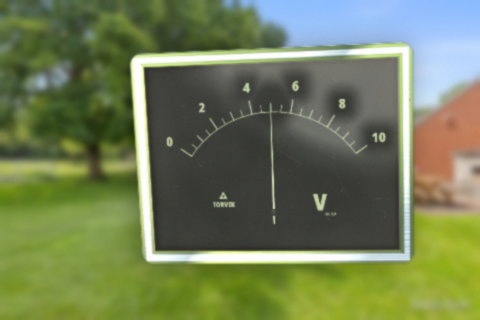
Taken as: 5 V
